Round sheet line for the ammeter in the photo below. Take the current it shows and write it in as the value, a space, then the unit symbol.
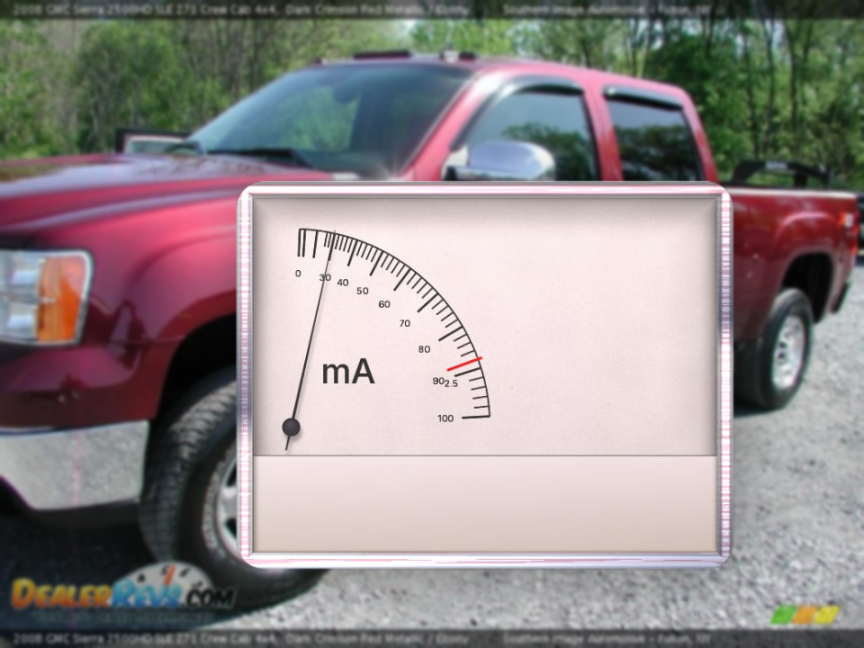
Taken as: 30 mA
